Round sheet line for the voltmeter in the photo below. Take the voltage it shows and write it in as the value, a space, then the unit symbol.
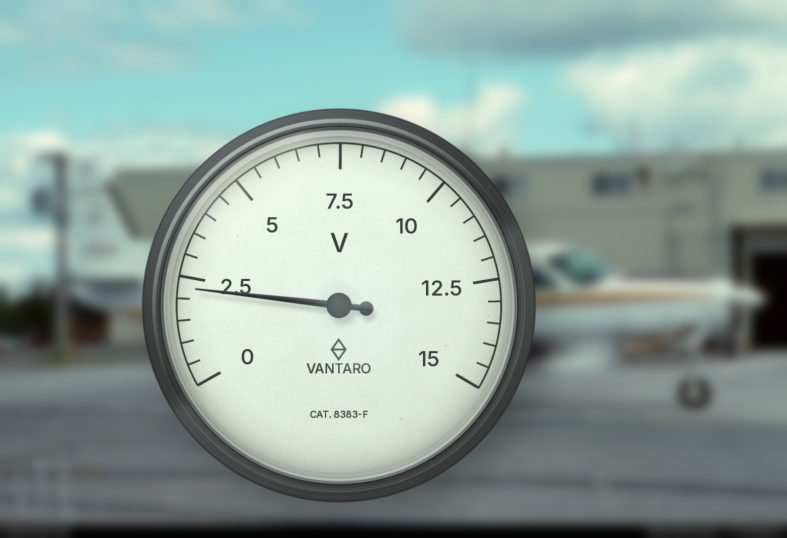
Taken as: 2.25 V
